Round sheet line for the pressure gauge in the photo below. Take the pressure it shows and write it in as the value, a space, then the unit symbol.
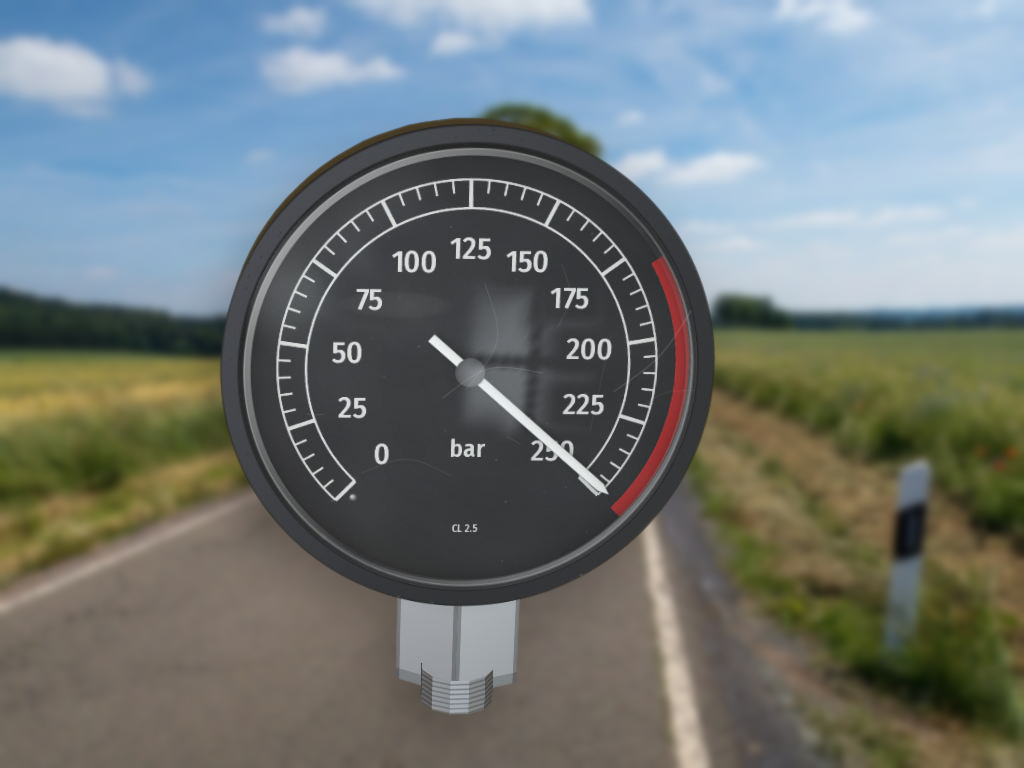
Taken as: 247.5 bar
